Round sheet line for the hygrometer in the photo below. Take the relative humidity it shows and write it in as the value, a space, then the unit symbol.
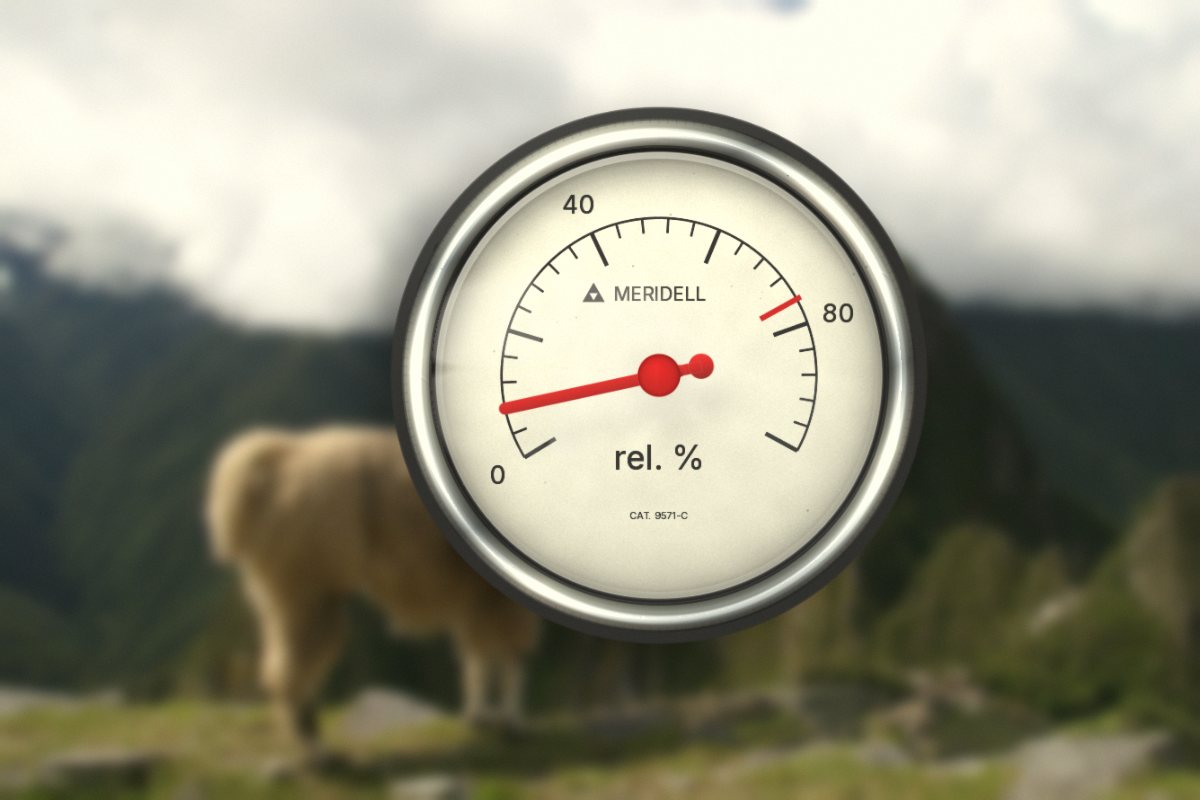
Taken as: 8 %
